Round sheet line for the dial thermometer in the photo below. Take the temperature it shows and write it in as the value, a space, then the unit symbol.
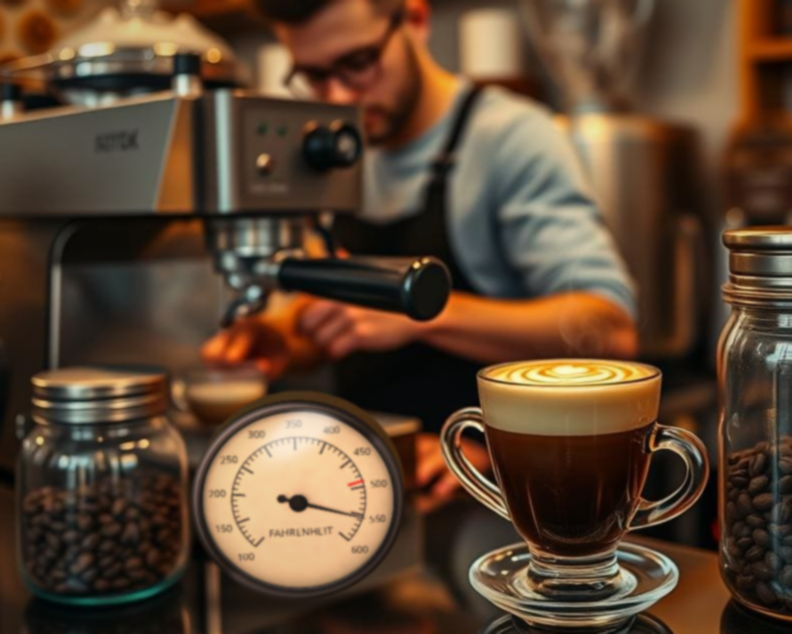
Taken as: 550 °F
